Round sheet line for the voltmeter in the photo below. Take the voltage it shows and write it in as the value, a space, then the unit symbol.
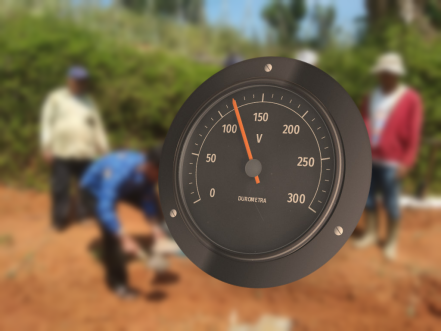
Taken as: 120 V
